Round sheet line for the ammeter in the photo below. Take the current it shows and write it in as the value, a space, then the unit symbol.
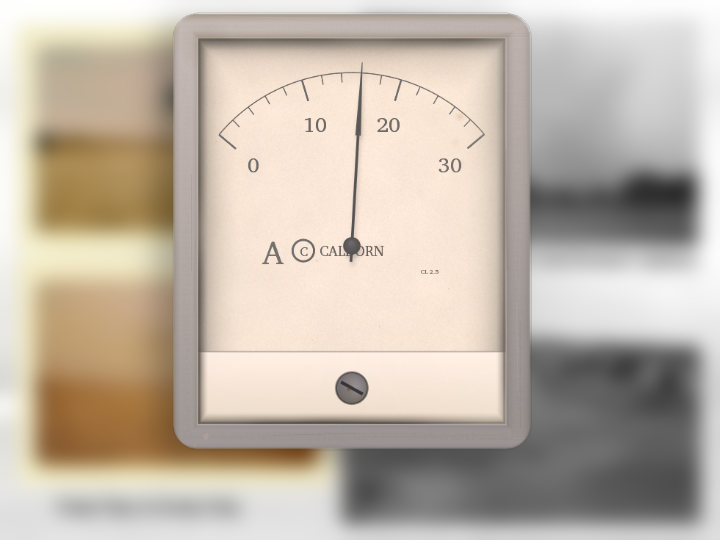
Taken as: 16 A
